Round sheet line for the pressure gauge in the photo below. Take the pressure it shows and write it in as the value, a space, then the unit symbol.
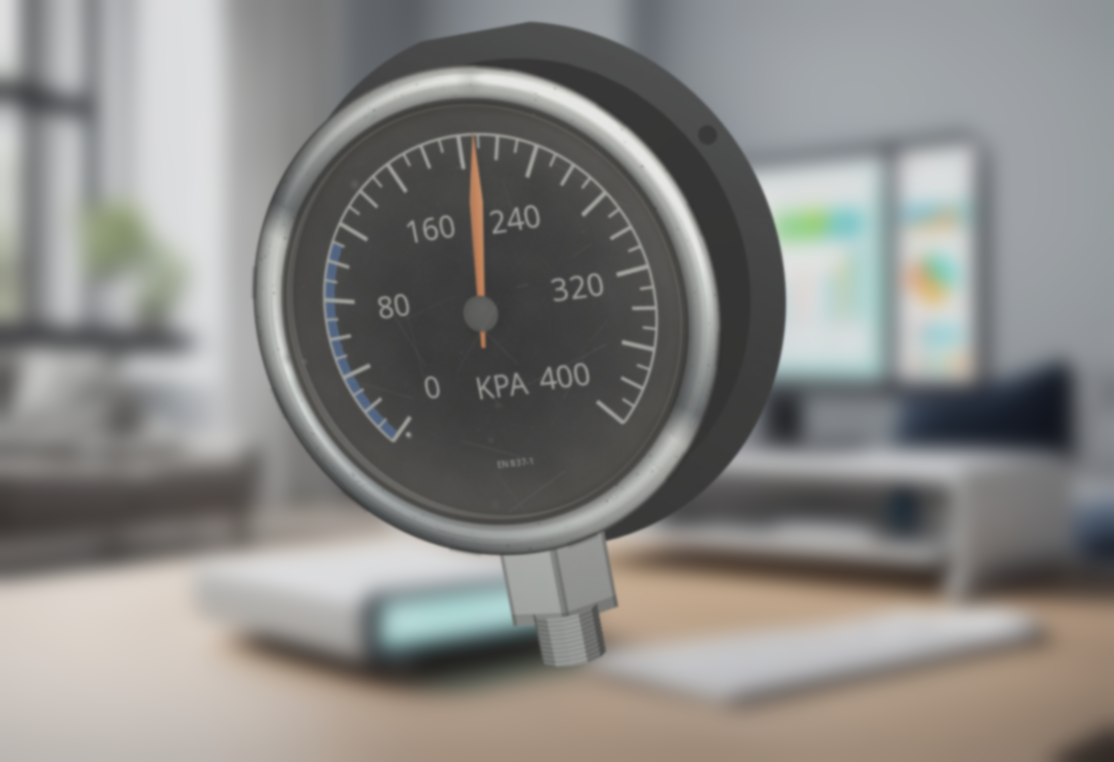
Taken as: 210 kPa
